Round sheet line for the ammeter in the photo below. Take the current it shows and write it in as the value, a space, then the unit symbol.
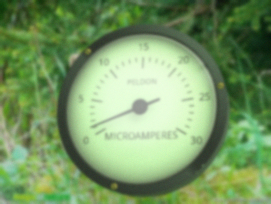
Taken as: 1 µA
